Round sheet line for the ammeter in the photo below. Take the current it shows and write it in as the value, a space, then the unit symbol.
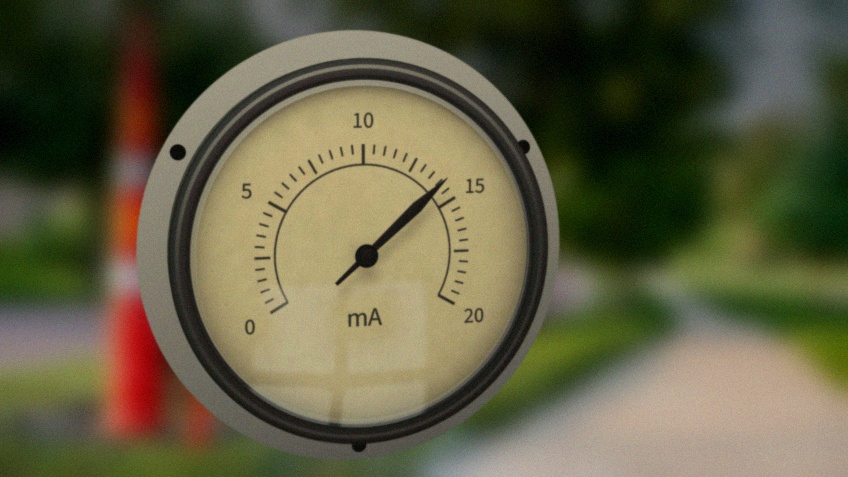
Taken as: 14 mA
